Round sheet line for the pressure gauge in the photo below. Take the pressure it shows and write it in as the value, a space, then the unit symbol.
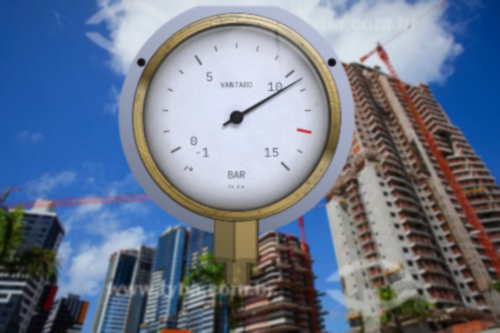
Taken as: 10.5 bar
